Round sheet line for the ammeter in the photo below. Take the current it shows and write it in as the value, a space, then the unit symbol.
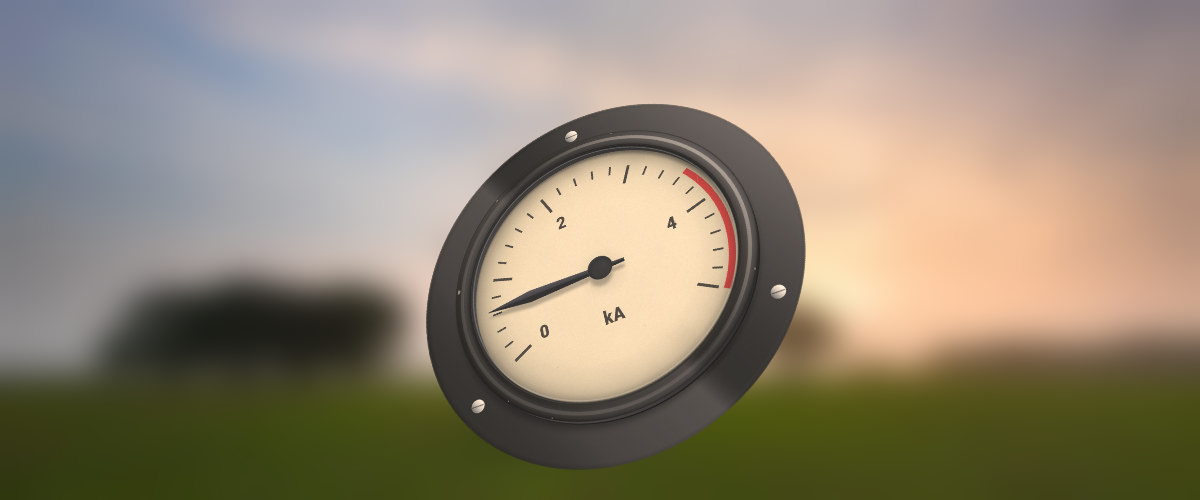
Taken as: 0.6 kA
